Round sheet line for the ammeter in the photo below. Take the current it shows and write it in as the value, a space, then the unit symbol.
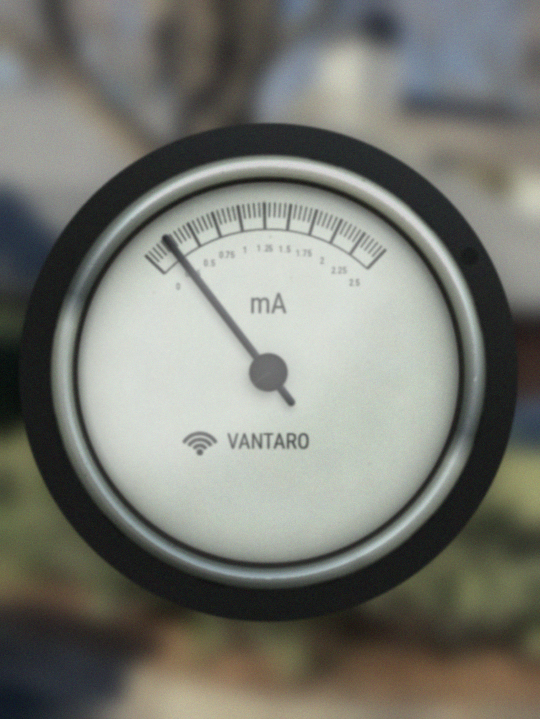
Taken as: 0.25 mA
